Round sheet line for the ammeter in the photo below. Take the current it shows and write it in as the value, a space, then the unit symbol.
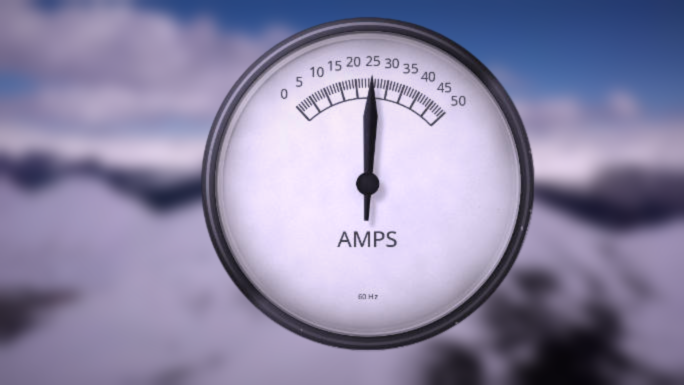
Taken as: 25 A
